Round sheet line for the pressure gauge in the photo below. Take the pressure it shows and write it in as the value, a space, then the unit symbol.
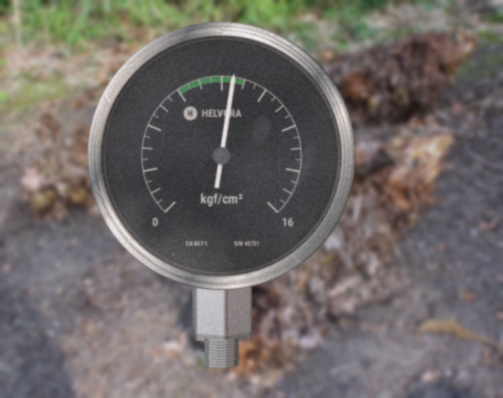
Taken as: 8.5 kg/cm²
